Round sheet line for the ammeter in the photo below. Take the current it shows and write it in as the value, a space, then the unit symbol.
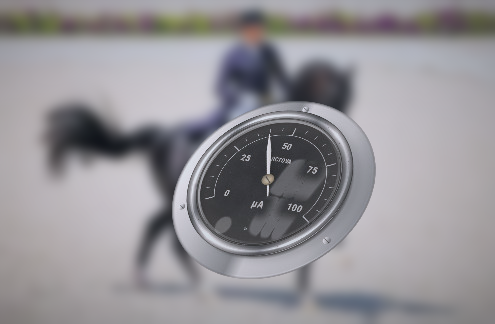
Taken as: 40 µA
